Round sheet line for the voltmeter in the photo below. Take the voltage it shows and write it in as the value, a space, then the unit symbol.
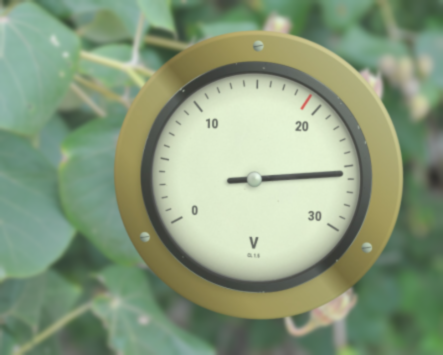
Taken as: 25.5 V
